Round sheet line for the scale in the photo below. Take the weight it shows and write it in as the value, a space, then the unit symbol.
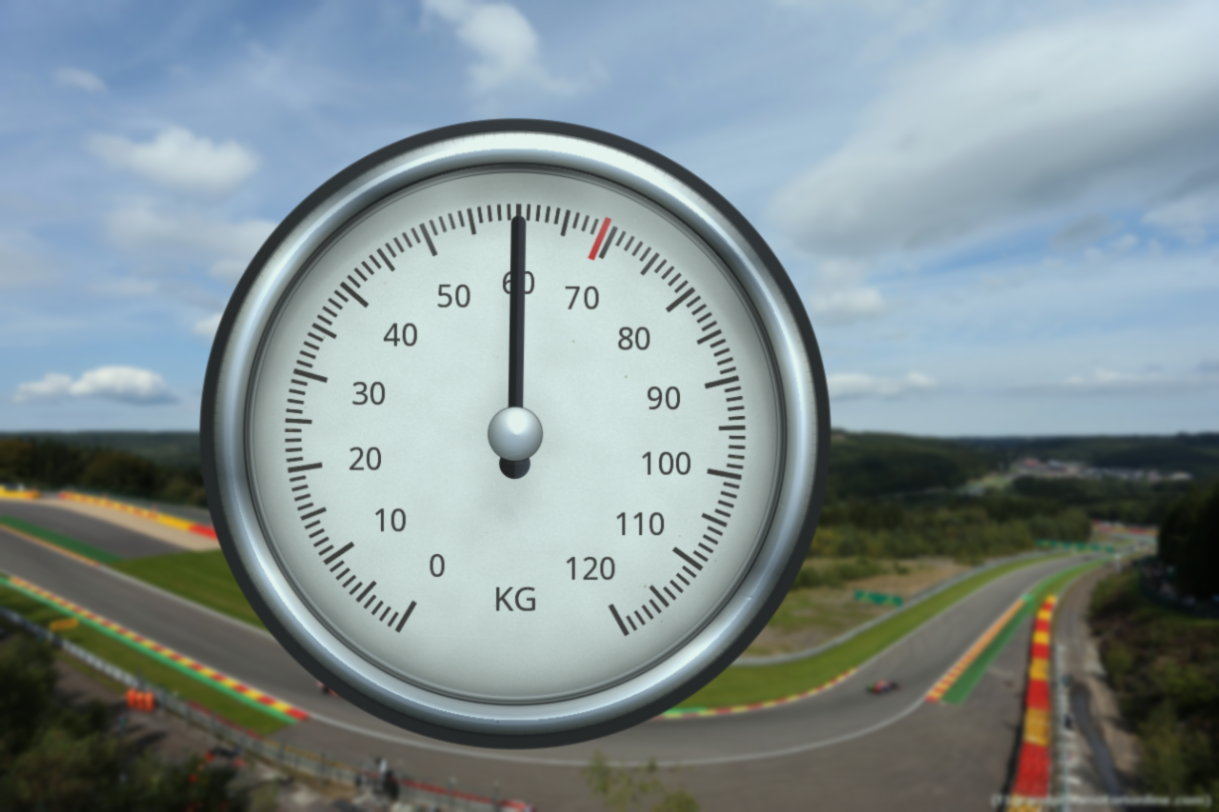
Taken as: 60 kg
